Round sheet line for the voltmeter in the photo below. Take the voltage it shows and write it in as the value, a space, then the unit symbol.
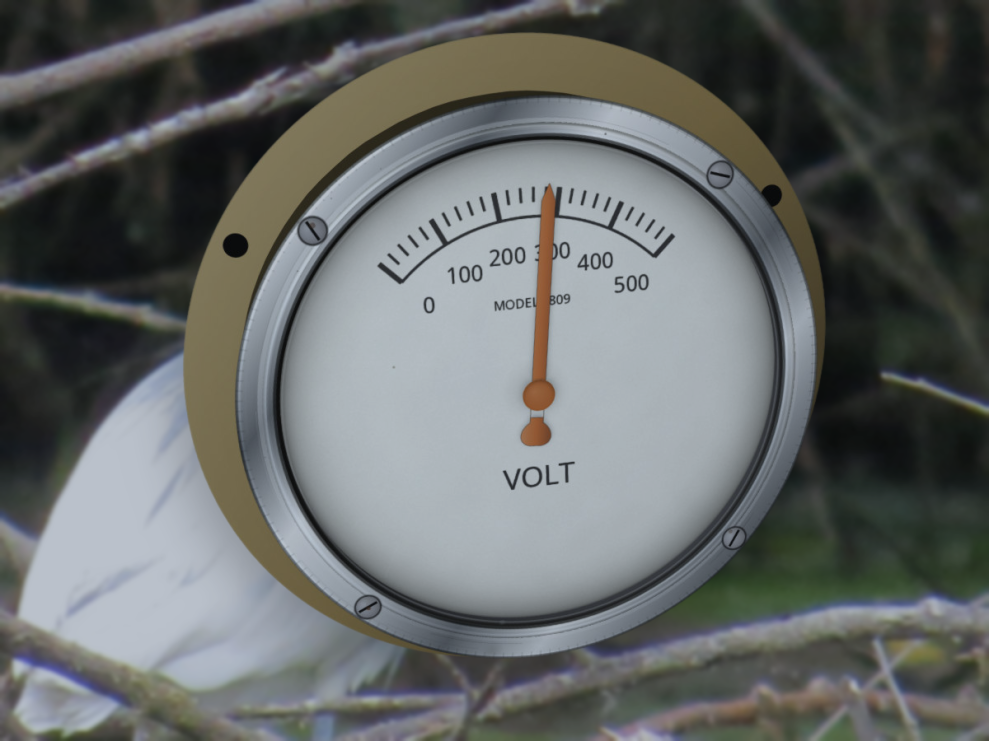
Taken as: 280 V
